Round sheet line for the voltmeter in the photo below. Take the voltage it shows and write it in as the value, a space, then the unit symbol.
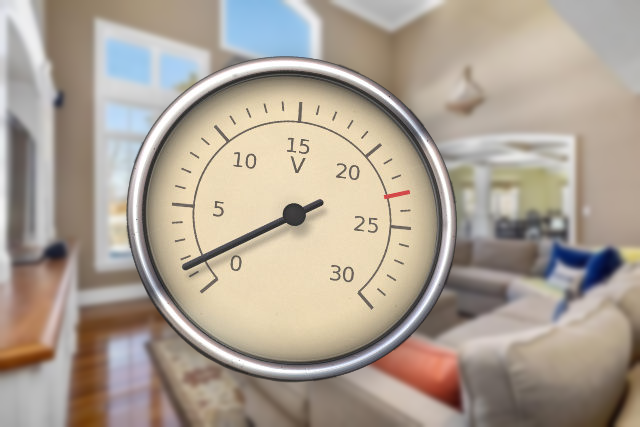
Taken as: 1.5 V
